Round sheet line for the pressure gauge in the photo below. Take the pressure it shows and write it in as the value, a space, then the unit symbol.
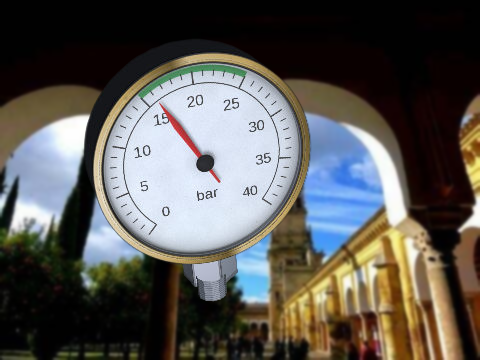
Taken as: 16 bar
